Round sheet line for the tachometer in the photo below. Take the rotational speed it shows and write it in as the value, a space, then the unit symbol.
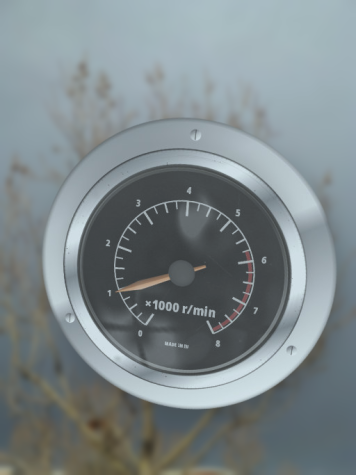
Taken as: 1000 rpm
